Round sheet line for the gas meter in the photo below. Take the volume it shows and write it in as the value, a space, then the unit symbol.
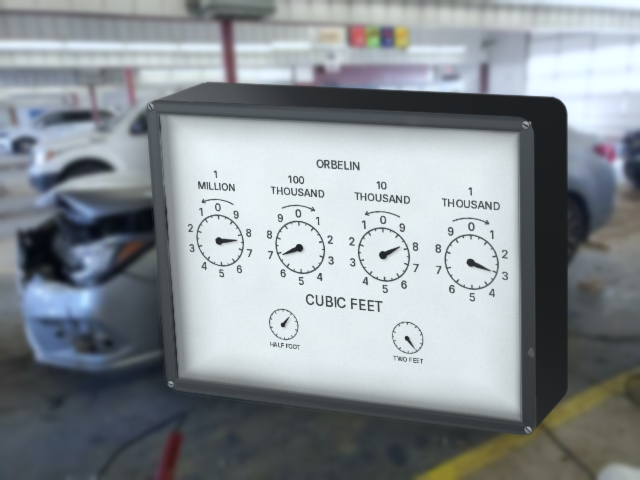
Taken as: 768300 ft³
